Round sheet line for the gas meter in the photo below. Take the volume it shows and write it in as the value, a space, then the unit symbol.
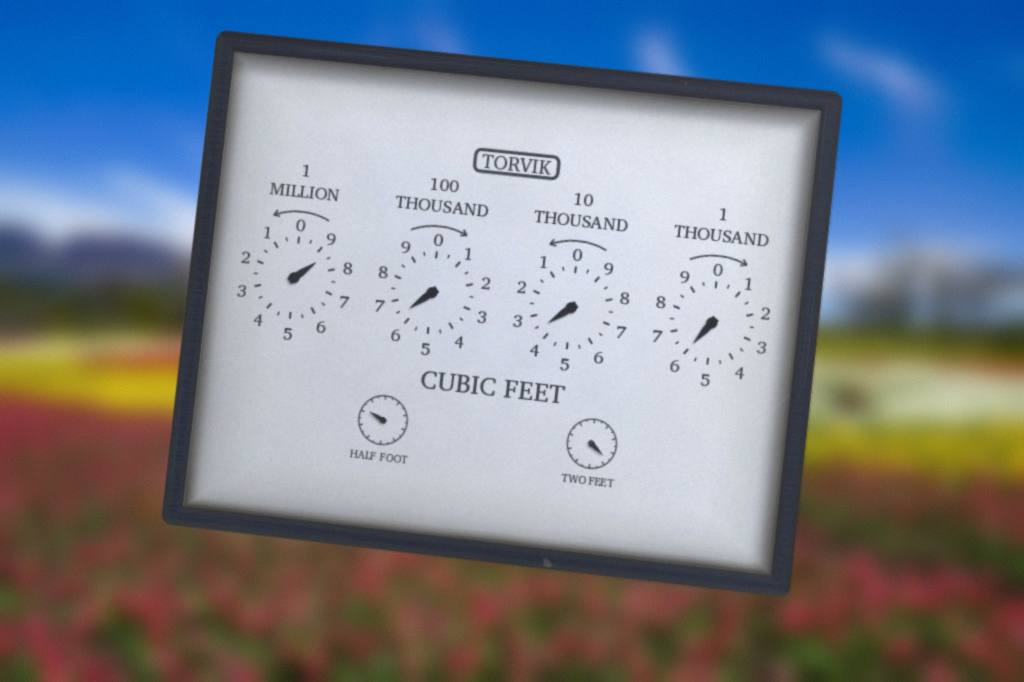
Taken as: 863600 ft³
